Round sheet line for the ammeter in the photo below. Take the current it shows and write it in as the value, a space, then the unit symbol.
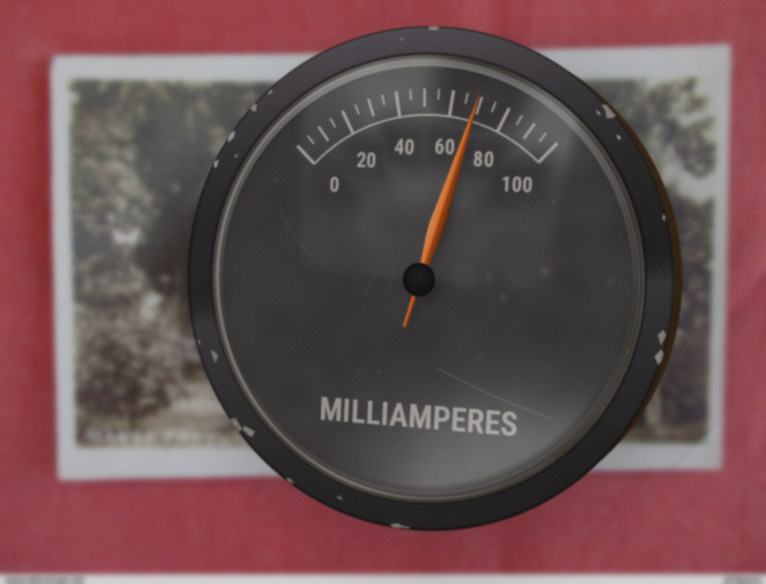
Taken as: 70 mA
